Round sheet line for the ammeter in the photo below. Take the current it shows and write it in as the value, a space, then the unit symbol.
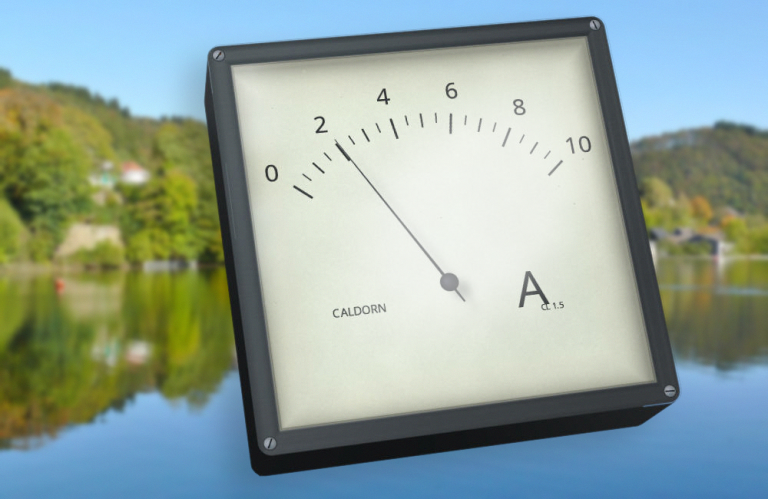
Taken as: 2 A
